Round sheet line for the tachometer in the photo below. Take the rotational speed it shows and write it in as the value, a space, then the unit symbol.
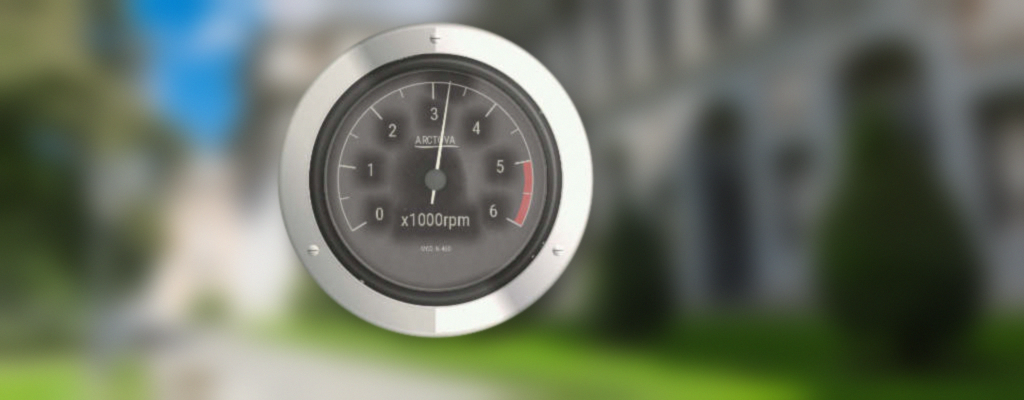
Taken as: 3250 rpm
